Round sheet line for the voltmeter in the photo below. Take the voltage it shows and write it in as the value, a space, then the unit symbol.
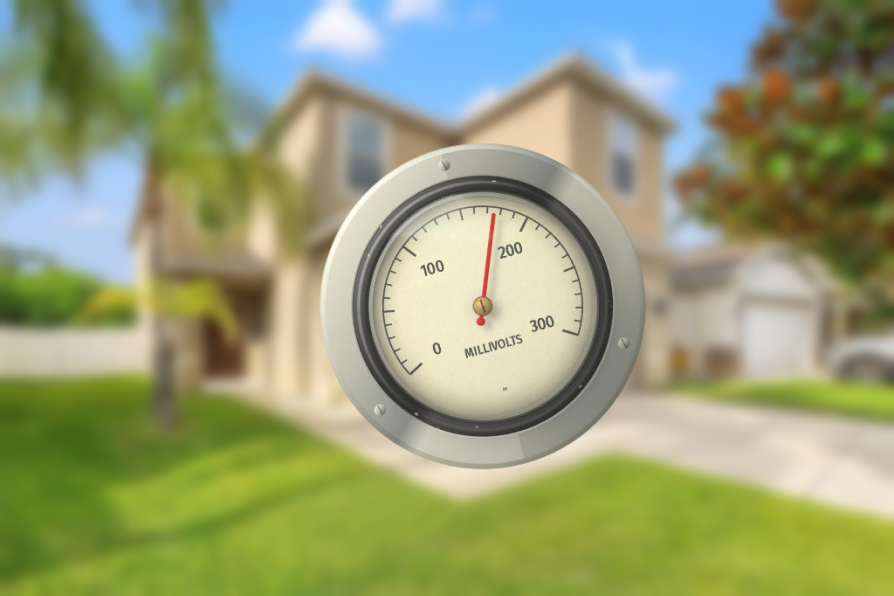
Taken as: 175 mV
